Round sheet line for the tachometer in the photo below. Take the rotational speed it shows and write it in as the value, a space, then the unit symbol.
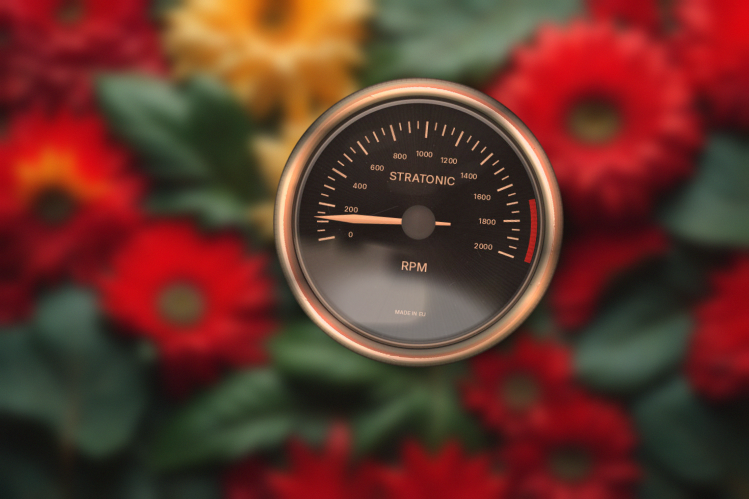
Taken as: 125 rpm
